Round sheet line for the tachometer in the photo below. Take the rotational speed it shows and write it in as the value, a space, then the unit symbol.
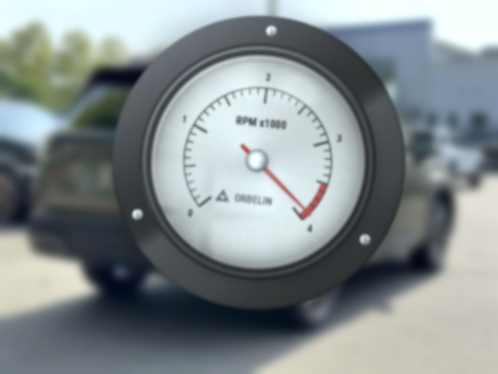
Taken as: 3900 rpm
